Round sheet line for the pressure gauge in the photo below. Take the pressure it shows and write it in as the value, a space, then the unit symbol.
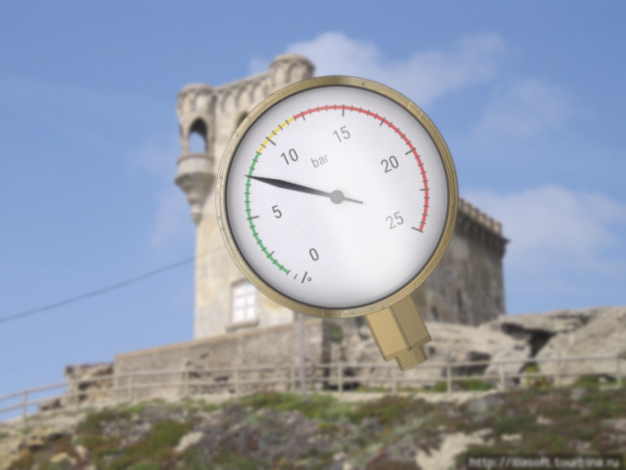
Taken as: 7.5 bar
